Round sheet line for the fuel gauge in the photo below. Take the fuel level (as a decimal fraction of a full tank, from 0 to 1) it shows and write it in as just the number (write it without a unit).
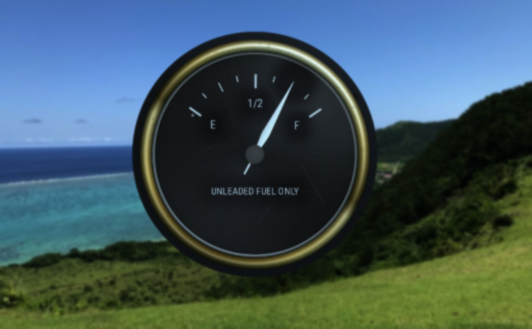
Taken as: 0.75
